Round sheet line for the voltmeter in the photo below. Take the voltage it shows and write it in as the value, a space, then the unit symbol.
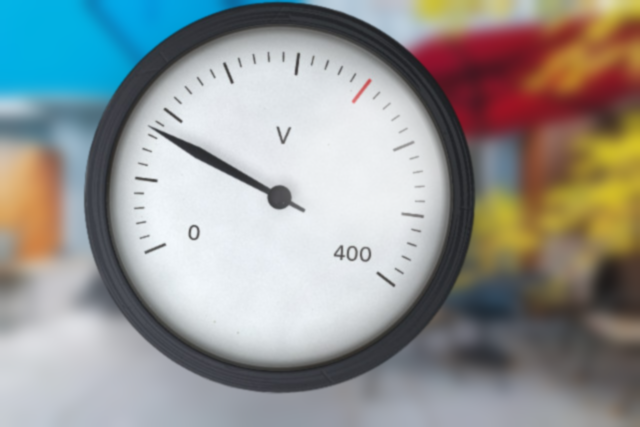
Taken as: 85 V
